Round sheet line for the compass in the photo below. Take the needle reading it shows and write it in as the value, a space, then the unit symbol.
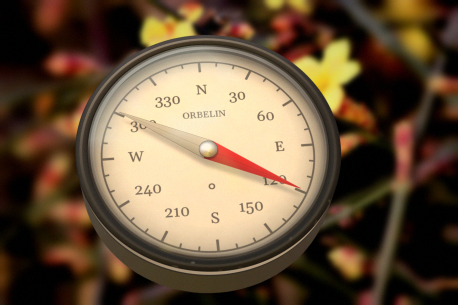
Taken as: 120 °
